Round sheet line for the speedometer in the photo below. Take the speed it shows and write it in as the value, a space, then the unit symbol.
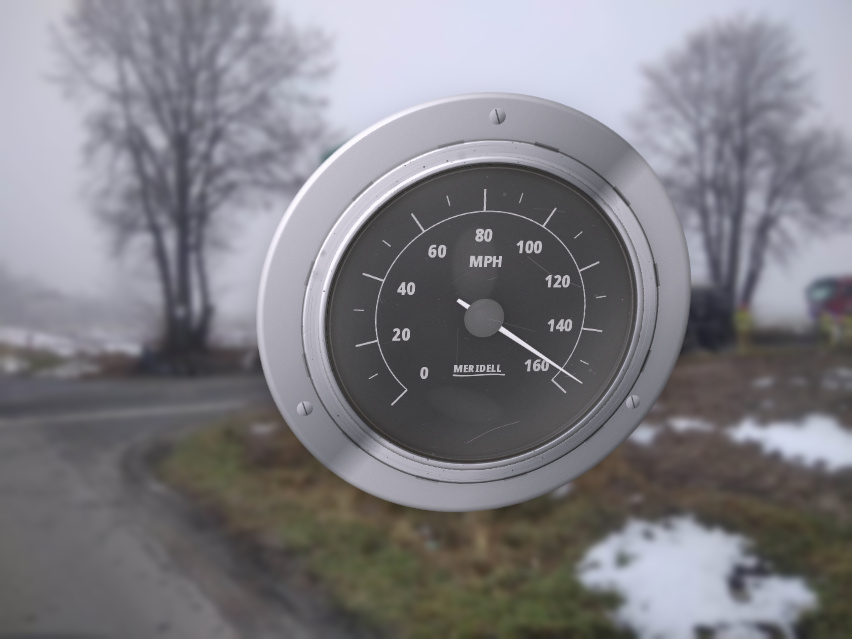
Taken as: 155 mph
